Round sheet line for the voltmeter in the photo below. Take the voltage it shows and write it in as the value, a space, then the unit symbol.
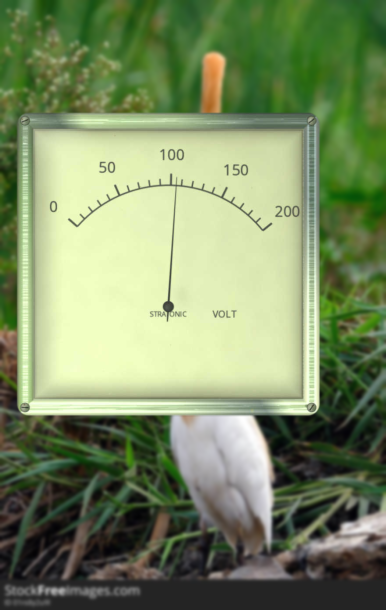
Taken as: 105 V
